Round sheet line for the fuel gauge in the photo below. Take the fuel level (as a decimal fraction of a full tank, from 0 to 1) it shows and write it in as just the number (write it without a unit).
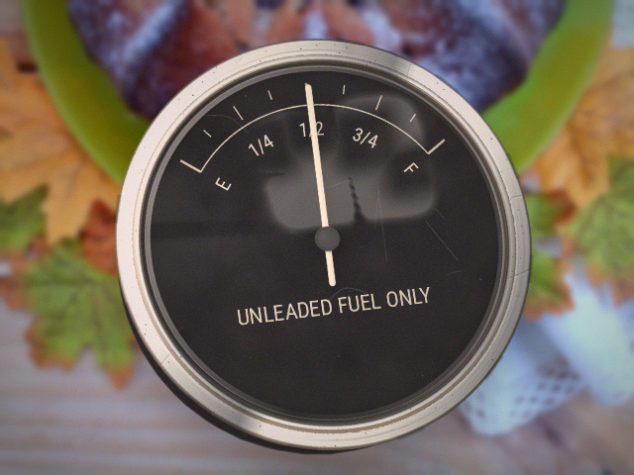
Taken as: 0.5
